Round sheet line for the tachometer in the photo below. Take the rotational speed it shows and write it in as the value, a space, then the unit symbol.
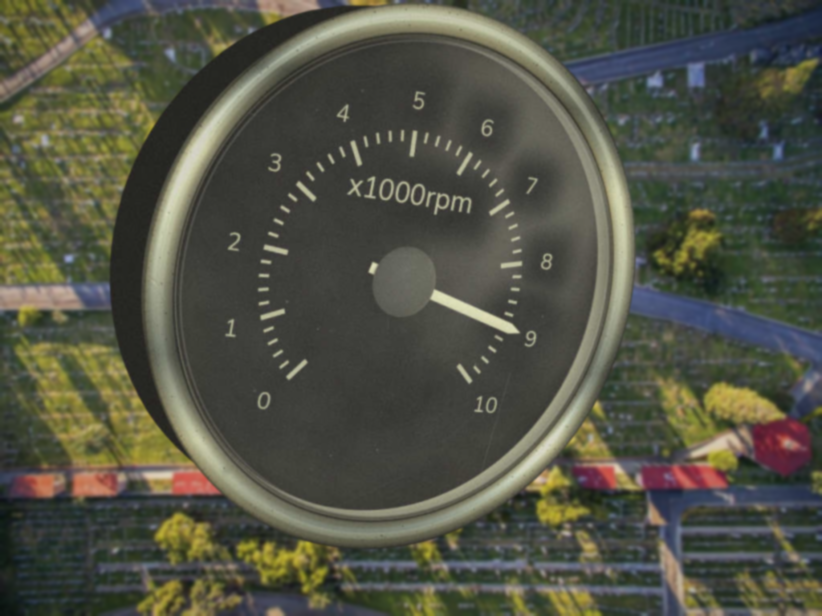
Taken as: 9000 rpm
